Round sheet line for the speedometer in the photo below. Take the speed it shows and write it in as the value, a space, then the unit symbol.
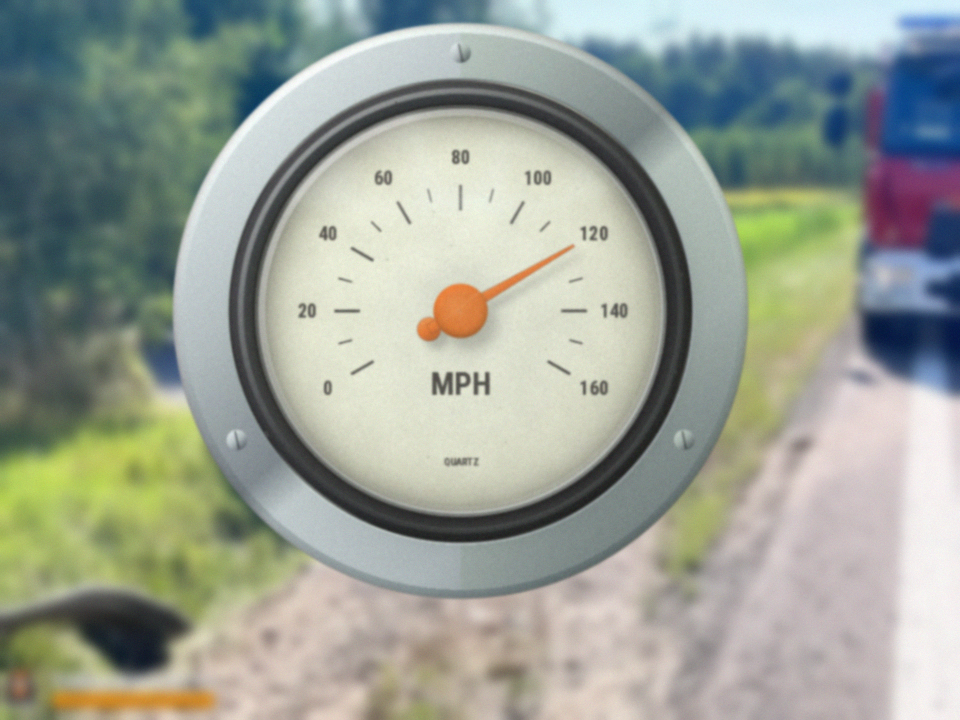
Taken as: 120 mph
